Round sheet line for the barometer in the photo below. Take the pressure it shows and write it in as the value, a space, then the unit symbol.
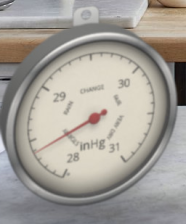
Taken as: 28.4 inHg
